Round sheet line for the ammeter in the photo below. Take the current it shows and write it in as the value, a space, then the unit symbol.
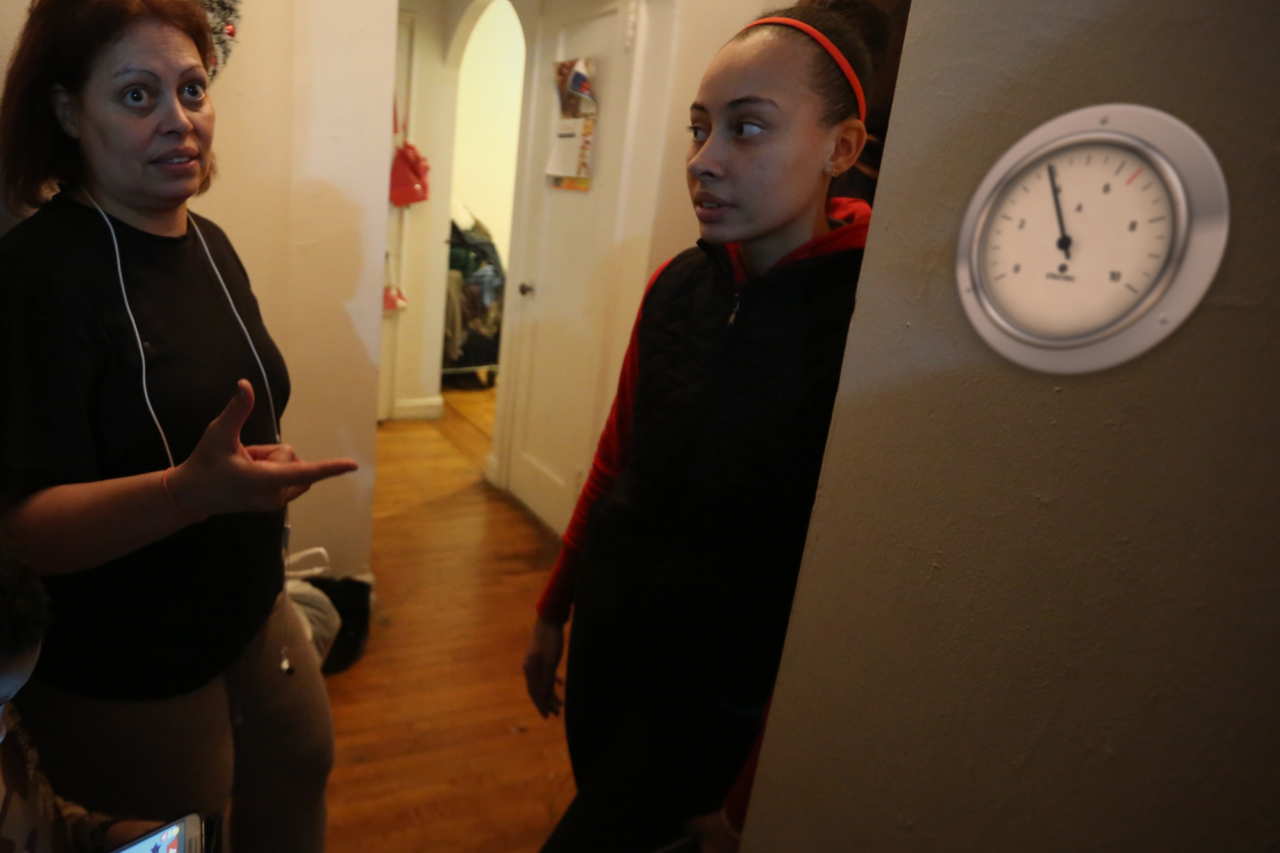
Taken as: 4 A
